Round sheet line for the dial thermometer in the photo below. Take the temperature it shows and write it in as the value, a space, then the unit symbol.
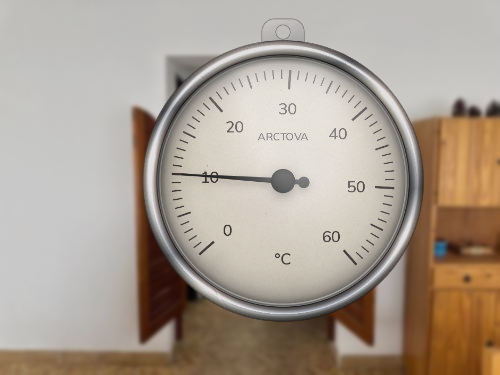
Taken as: 10 °C
